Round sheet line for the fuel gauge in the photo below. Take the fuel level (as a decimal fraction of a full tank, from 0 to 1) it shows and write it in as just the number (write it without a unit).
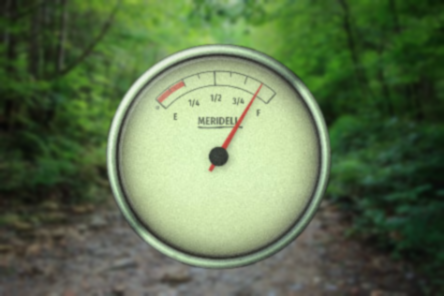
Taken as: 0.875
